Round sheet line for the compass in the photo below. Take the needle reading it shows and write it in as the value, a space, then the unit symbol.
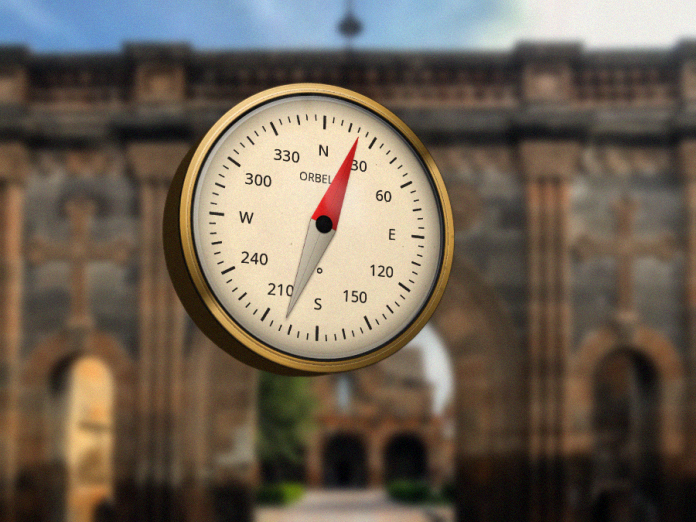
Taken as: 20 °
